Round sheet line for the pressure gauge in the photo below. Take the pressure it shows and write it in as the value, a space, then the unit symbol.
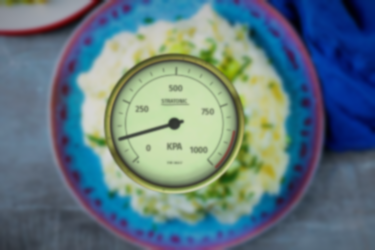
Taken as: 100 kPa
